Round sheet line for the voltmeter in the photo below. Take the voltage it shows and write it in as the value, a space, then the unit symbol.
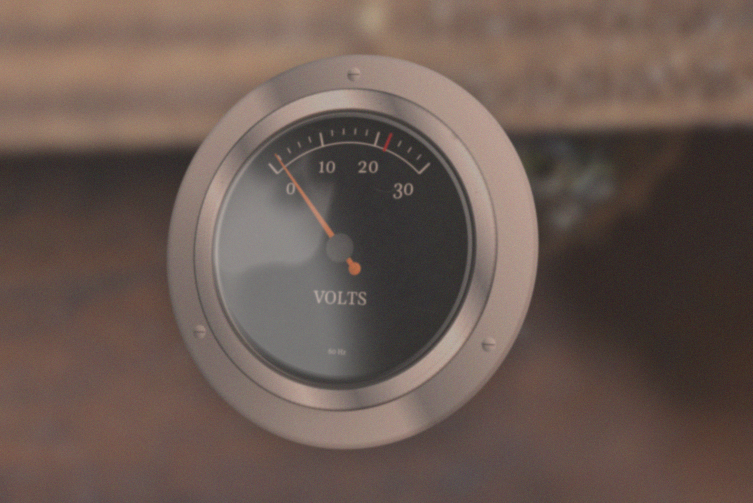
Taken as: 2 V
